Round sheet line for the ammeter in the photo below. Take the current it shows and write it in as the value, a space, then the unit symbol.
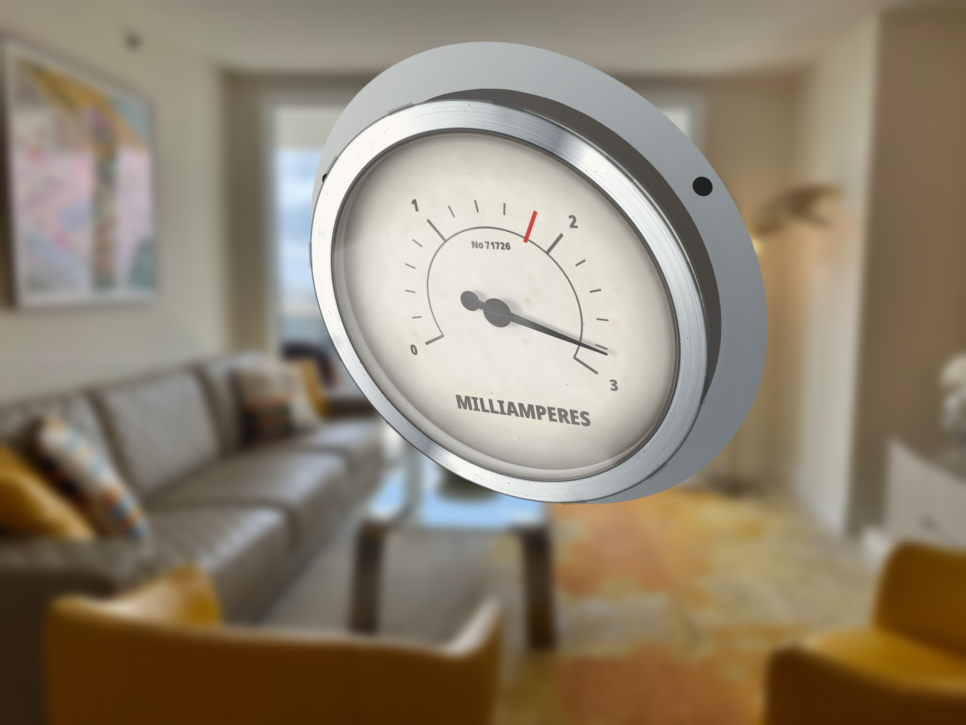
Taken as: 2.8 mA
